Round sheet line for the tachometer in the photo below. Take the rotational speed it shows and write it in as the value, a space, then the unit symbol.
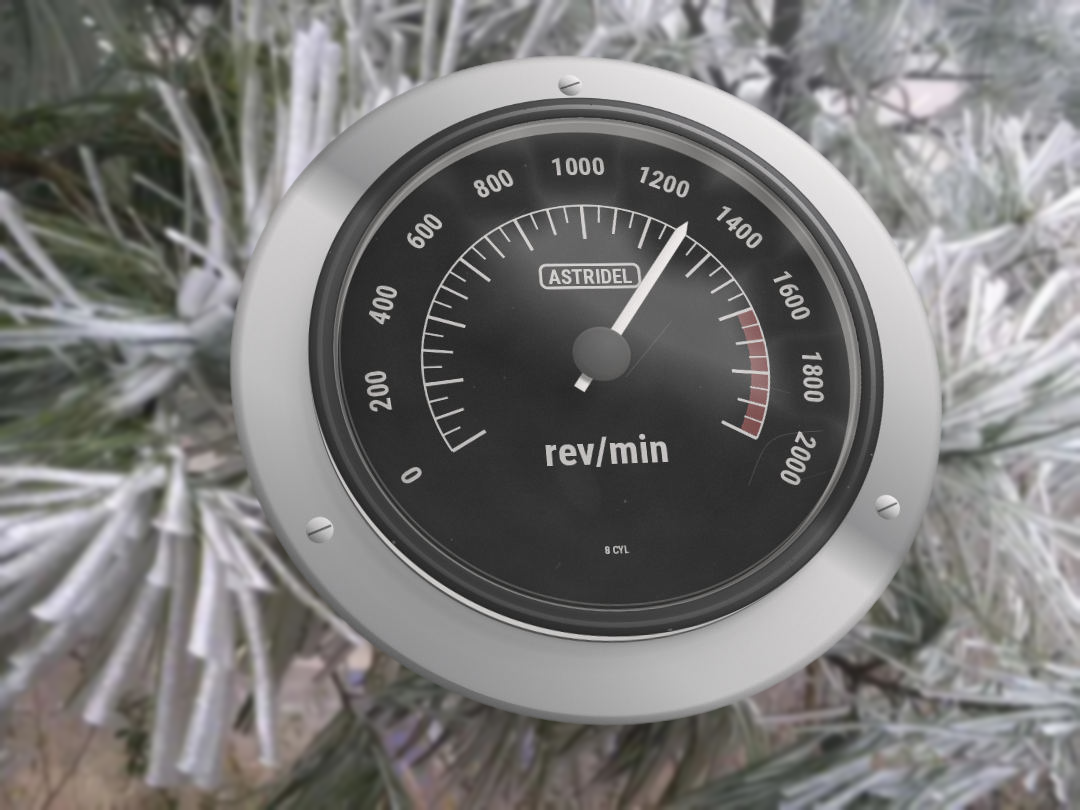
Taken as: 1300 rpm
